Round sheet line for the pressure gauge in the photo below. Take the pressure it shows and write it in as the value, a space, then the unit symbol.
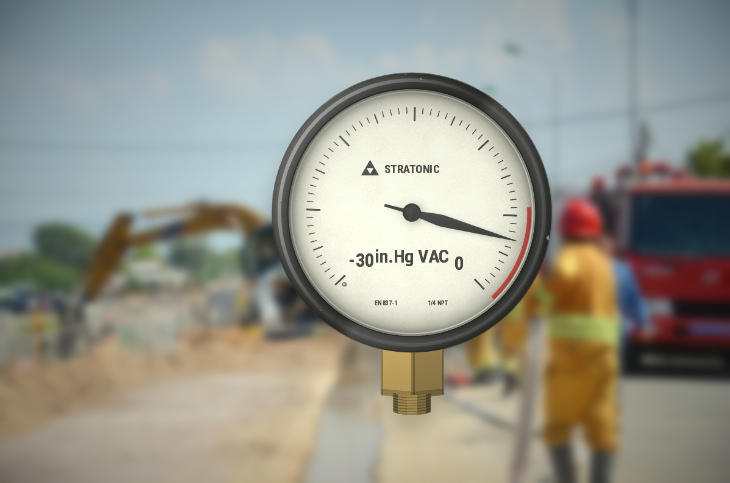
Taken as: -3.5 inHg
